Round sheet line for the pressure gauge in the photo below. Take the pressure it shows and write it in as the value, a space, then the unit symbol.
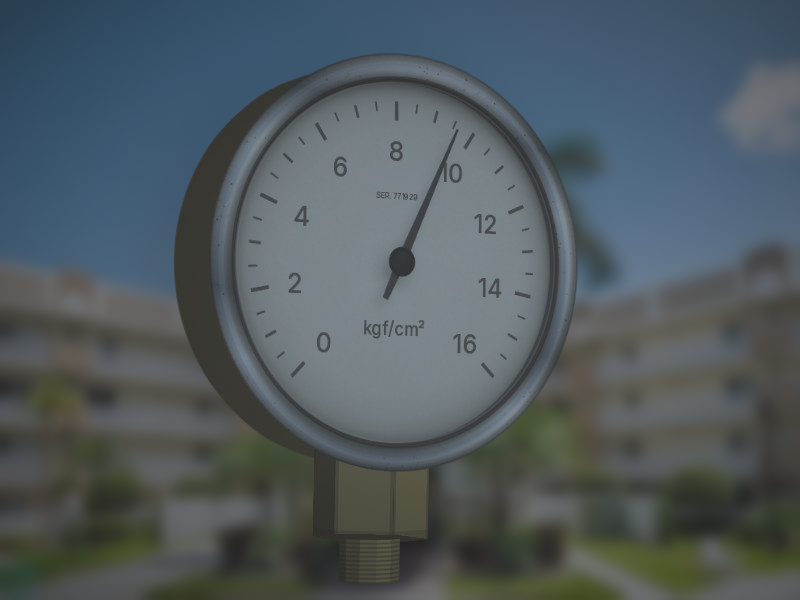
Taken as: 9.5 kg/cm²
